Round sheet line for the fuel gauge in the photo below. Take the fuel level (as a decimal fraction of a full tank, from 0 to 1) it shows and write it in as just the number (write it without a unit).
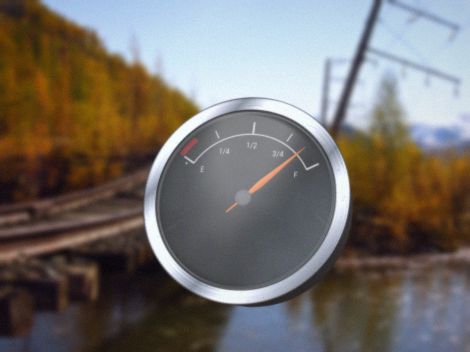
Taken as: 0.875
